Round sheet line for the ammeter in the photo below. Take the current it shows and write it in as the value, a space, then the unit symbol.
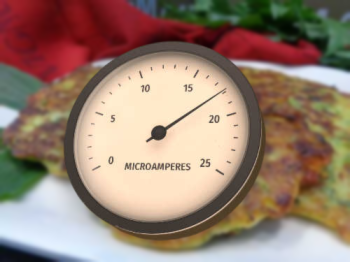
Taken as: 18 µA
